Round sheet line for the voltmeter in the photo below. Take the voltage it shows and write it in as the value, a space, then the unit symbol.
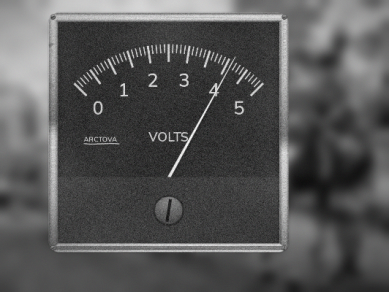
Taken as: 4.1 V
